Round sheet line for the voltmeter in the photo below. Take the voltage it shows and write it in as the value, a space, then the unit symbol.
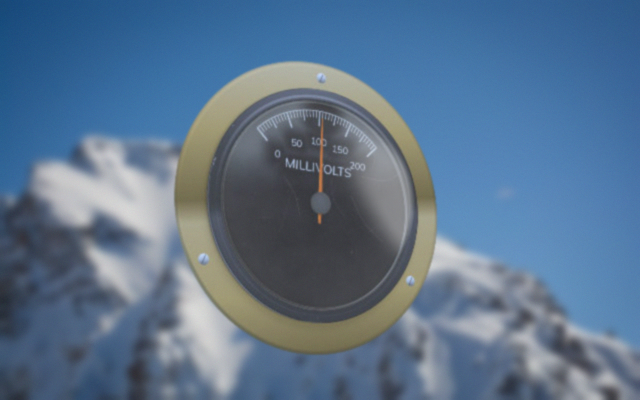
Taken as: 100 mV
